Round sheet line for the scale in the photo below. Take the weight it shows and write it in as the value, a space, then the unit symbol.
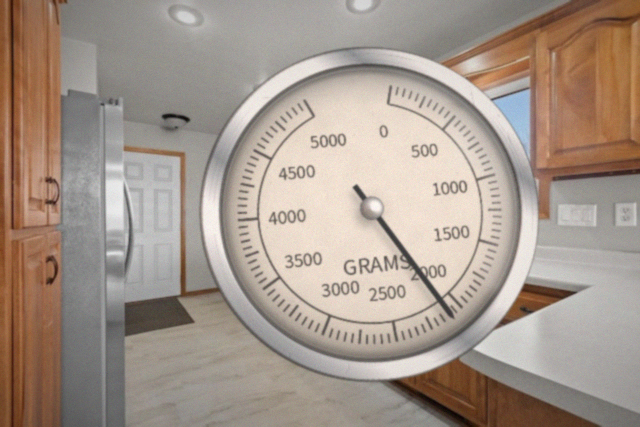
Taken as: 2100 g
